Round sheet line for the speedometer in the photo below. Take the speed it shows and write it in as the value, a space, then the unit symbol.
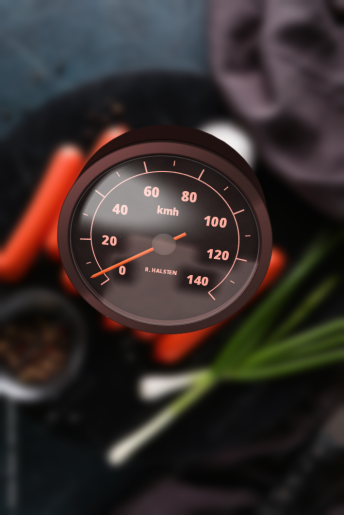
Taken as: 5 km/h
